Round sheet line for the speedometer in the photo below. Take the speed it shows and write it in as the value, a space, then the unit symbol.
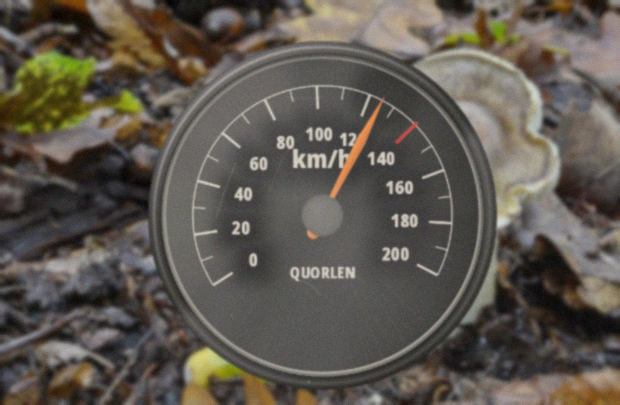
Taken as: 125 km/h
